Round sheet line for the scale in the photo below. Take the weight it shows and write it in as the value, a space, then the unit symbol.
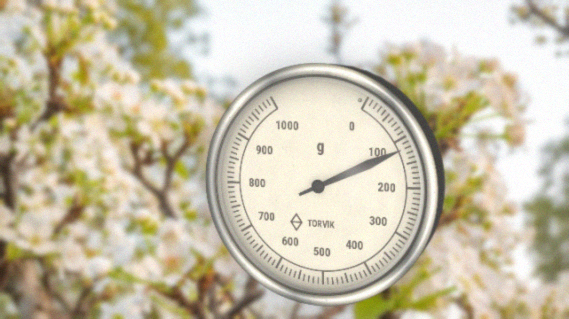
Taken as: 120 g
